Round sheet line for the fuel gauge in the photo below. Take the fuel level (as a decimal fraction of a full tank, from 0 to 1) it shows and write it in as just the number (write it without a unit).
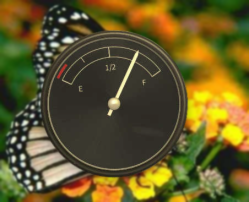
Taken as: 0.75
